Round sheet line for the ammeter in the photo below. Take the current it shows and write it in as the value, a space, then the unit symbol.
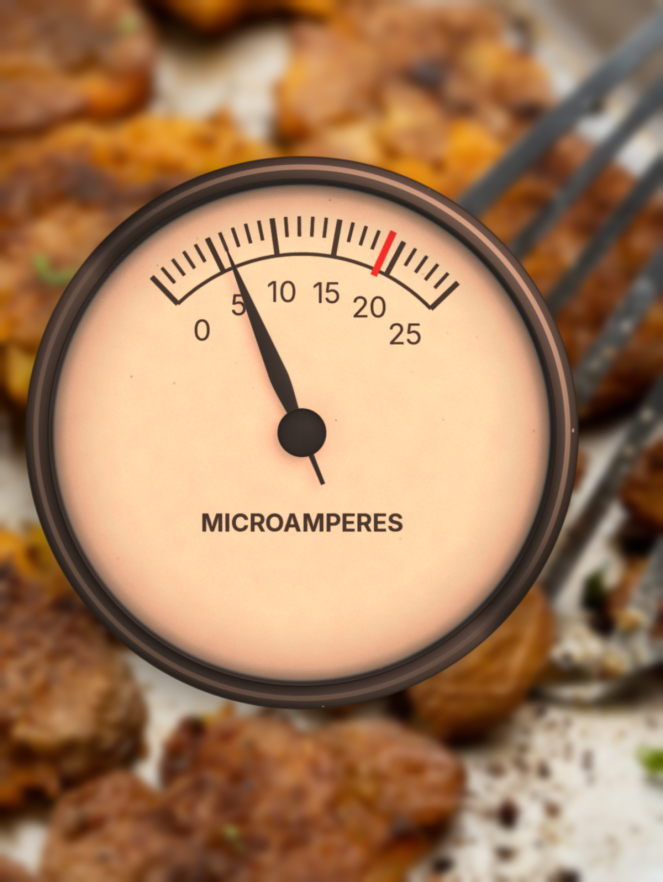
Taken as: 6 µA
